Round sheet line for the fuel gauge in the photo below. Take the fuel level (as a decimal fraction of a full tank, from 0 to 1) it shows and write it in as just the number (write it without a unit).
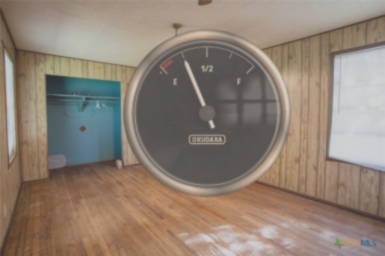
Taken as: 0.25
